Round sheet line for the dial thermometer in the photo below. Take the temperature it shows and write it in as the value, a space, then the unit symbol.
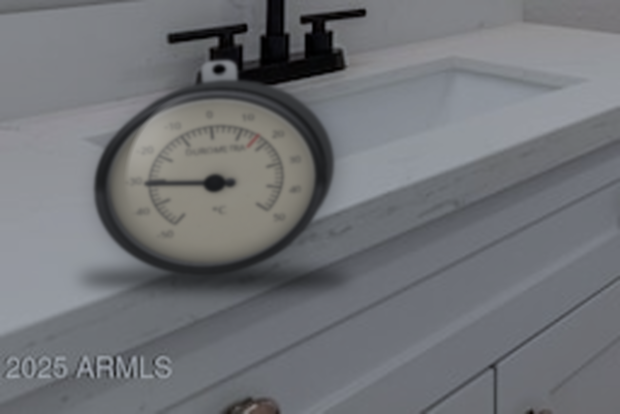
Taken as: -30 °C
